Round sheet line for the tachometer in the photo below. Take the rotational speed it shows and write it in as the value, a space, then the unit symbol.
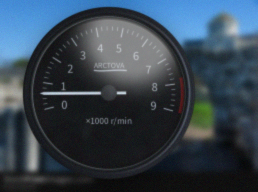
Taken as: 600 rpm
